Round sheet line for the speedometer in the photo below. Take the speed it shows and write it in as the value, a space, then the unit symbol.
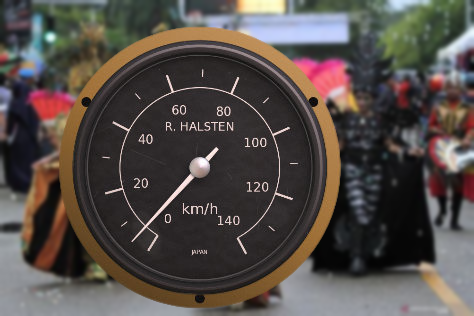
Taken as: 5 km/h
